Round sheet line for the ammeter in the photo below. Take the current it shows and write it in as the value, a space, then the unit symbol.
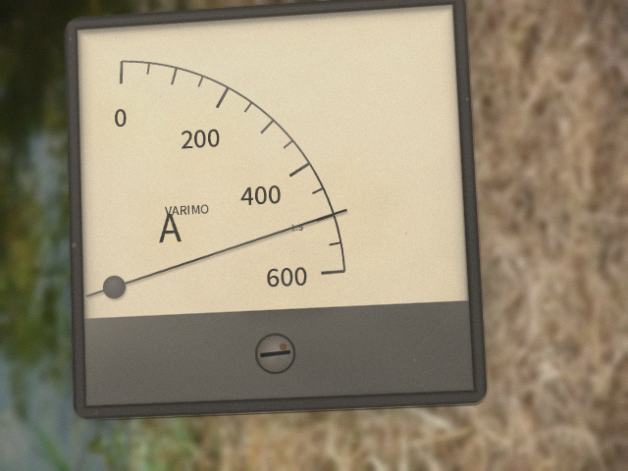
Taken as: 500 A
